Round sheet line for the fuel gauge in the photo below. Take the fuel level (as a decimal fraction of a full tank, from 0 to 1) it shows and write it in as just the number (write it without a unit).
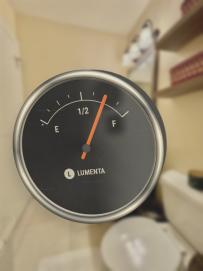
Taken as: 0.75
